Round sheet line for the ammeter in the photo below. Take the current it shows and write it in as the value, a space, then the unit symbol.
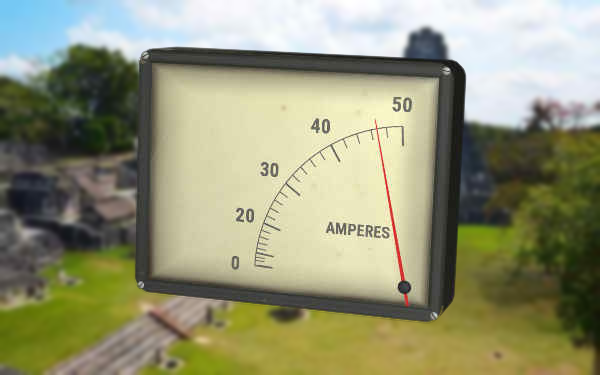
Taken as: 47 A
